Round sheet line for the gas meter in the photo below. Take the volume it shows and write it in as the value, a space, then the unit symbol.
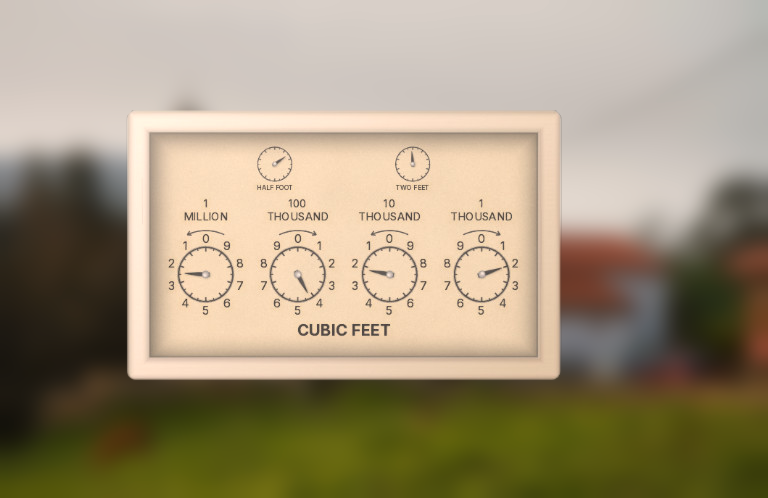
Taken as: 242200 ft³
